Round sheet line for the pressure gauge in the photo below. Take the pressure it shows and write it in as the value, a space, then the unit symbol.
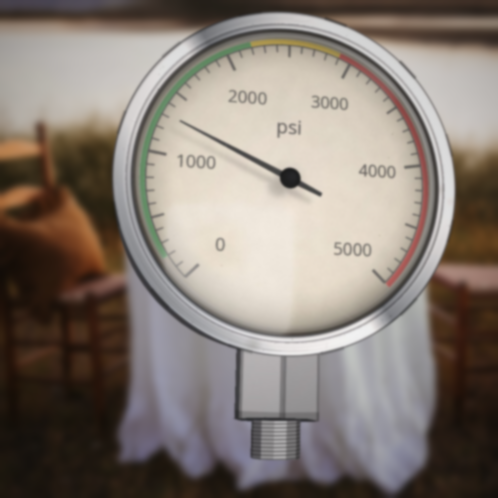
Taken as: 1300 psi
